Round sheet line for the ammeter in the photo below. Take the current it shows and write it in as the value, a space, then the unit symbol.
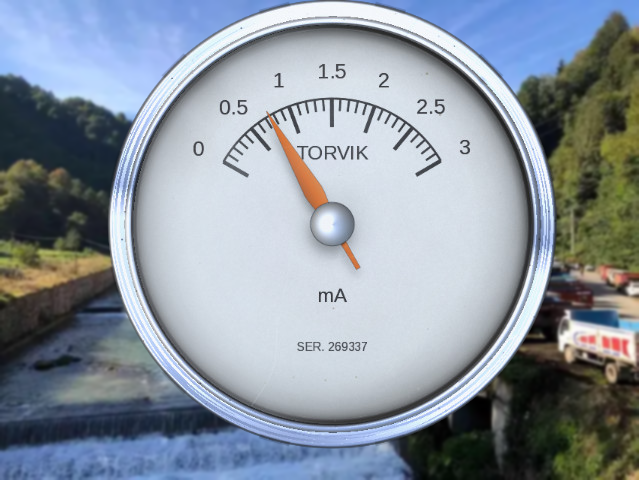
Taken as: 0.75 mA
